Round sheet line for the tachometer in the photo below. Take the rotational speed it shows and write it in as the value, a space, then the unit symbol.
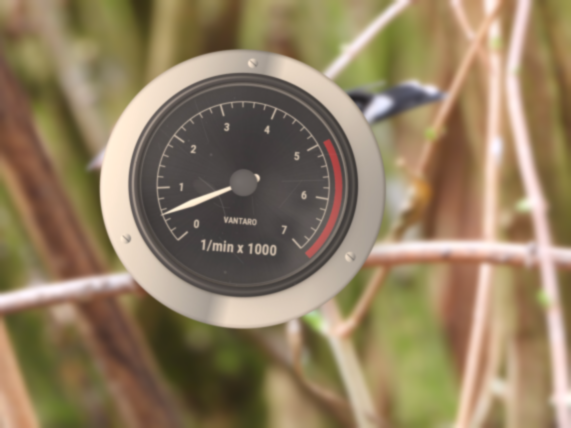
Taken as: 500 rpm
